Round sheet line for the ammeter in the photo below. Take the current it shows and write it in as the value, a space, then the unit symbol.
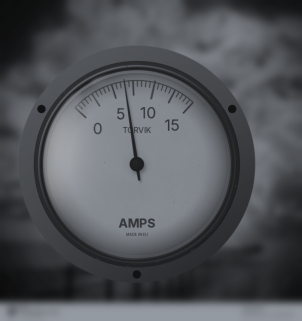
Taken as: 6.5 A
